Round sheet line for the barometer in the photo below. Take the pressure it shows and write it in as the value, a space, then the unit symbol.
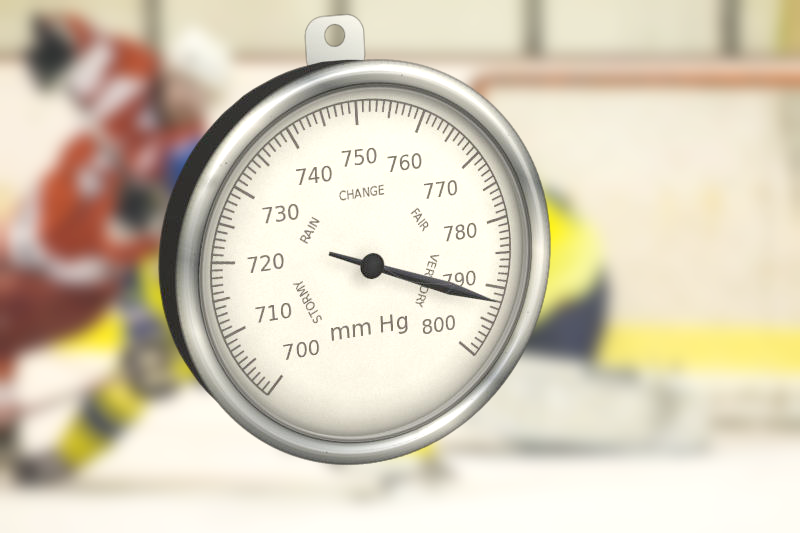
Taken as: 792 mmHg
